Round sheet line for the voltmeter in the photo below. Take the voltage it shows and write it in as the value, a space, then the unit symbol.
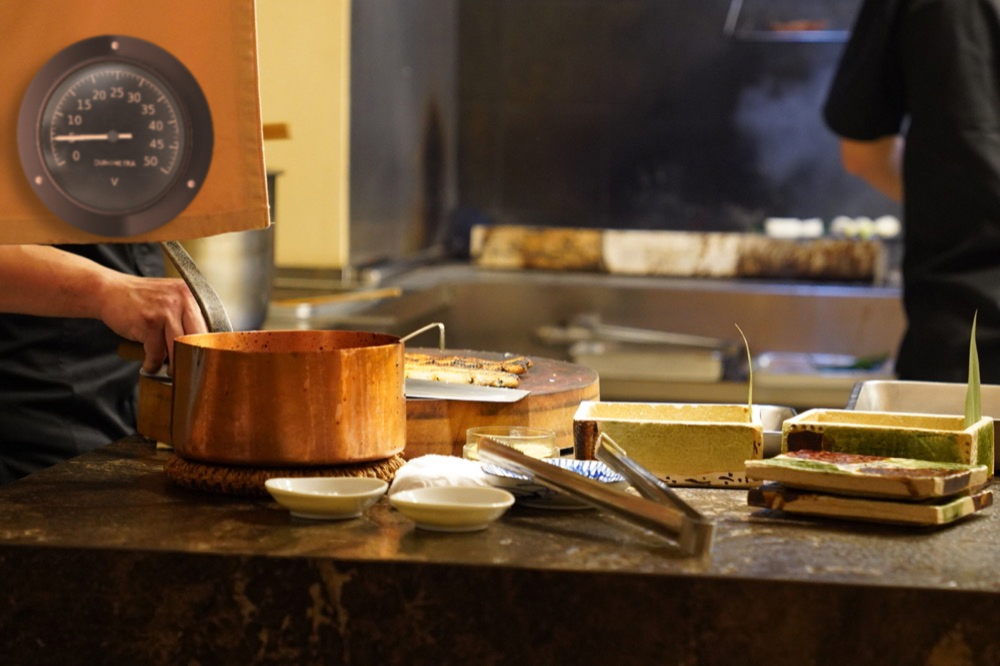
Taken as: 5 V
